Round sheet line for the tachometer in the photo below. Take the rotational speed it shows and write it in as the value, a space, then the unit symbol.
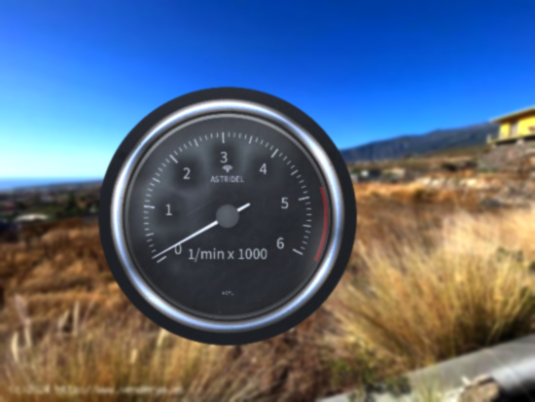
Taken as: 100 rpm
